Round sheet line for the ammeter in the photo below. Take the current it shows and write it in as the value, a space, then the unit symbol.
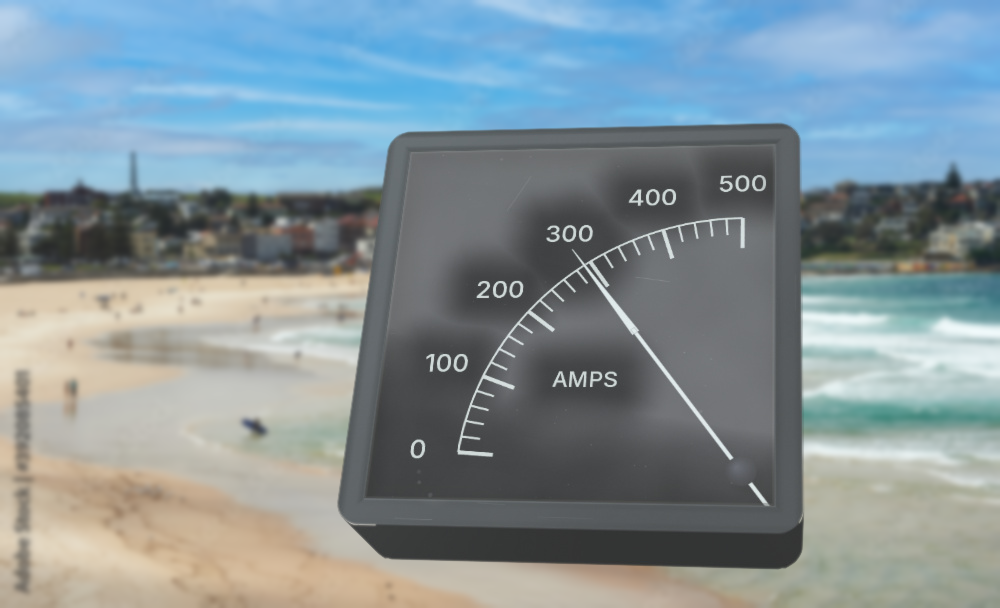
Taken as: 290 A
